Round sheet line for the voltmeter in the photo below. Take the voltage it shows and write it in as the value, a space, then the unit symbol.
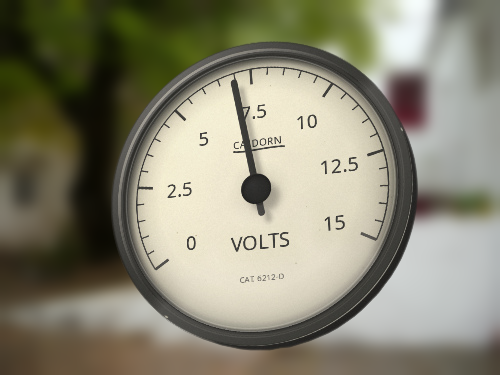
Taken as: 7 V
